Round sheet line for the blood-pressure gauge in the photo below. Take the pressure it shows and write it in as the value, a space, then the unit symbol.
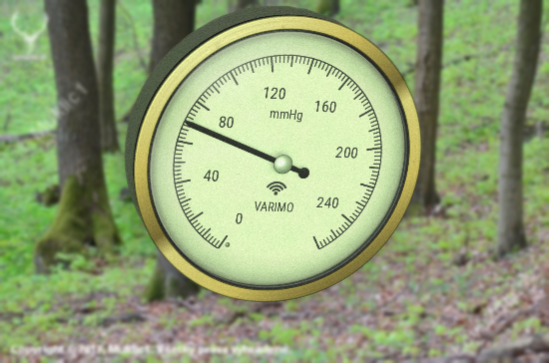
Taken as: 70 mmHg
